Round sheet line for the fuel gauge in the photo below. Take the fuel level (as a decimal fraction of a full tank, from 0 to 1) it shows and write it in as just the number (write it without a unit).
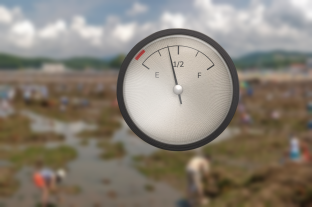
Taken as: 0.375
